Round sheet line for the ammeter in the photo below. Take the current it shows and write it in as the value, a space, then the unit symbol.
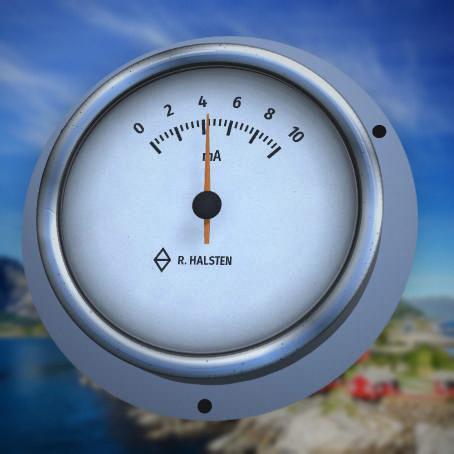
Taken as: 4.4 mA
